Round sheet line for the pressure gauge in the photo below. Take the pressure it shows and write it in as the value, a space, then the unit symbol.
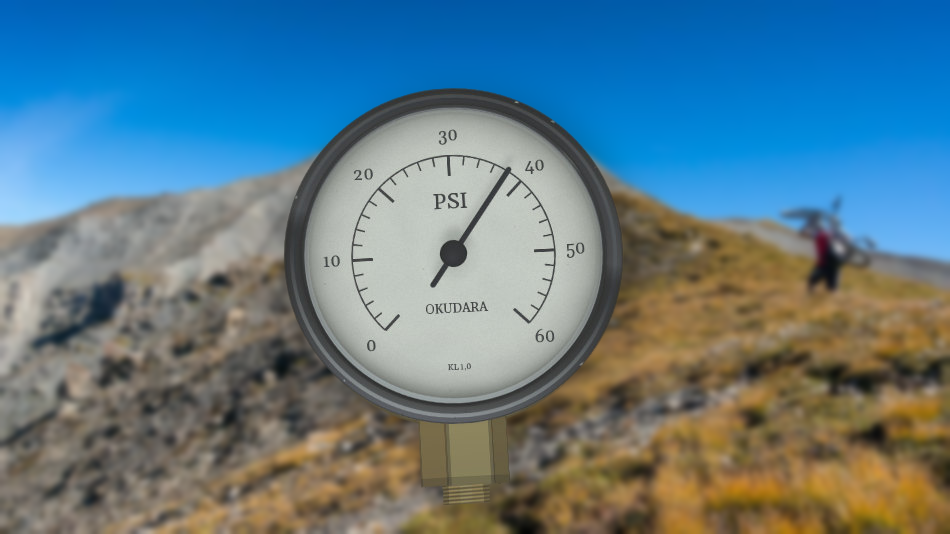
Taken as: 38 psi
